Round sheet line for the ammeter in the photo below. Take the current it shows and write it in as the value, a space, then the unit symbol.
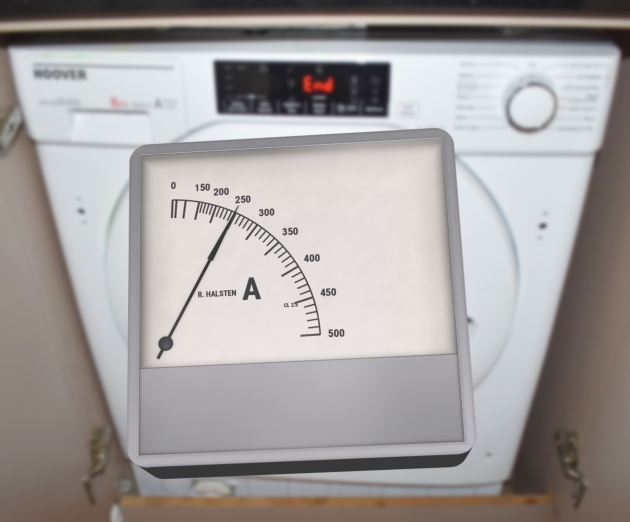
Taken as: 250 A
